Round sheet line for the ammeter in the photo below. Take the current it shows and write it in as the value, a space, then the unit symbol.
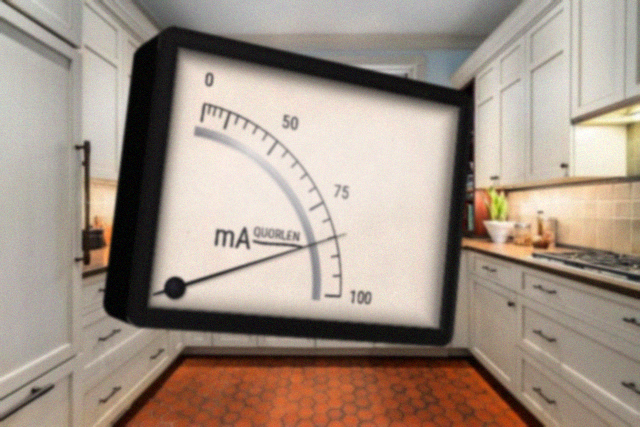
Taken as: 85 mA
